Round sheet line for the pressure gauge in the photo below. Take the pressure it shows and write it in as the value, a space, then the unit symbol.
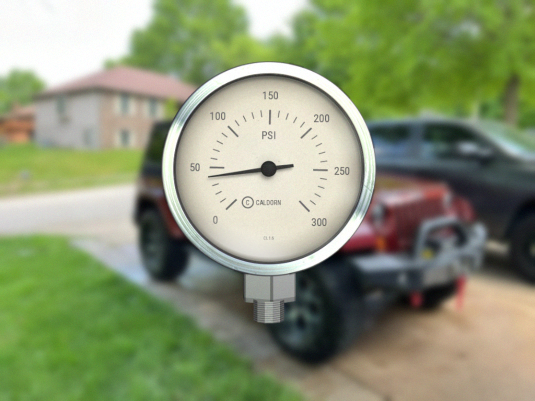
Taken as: 40 psi
